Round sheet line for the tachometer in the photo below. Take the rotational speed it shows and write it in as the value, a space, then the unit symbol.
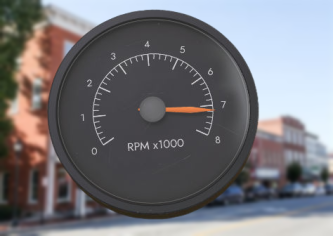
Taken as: 7200 rpm
